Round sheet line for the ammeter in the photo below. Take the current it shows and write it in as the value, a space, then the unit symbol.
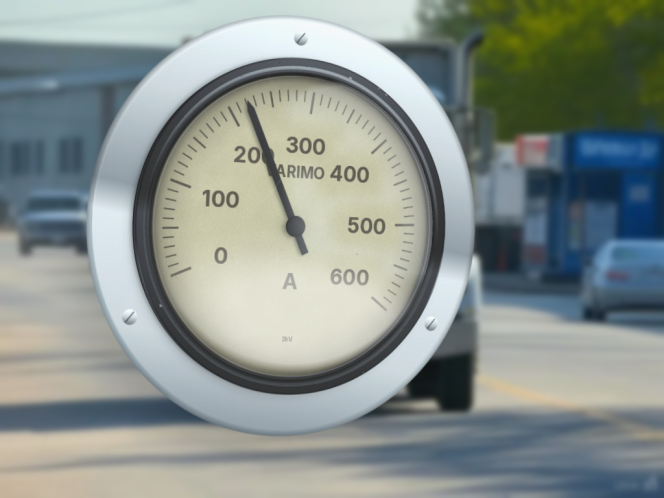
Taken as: 220 A
